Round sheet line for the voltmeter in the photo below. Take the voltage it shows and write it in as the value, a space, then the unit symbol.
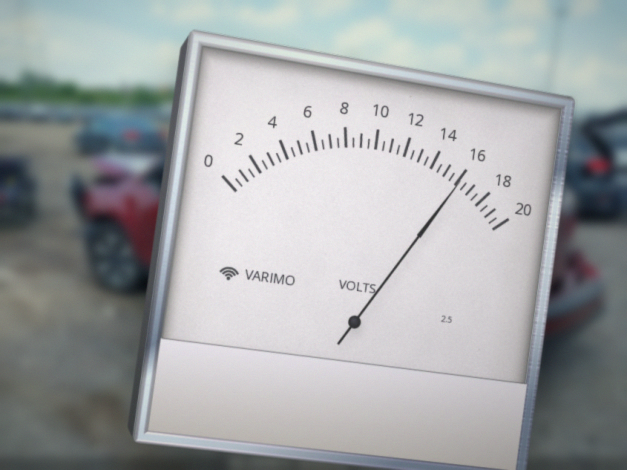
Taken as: 16 V
